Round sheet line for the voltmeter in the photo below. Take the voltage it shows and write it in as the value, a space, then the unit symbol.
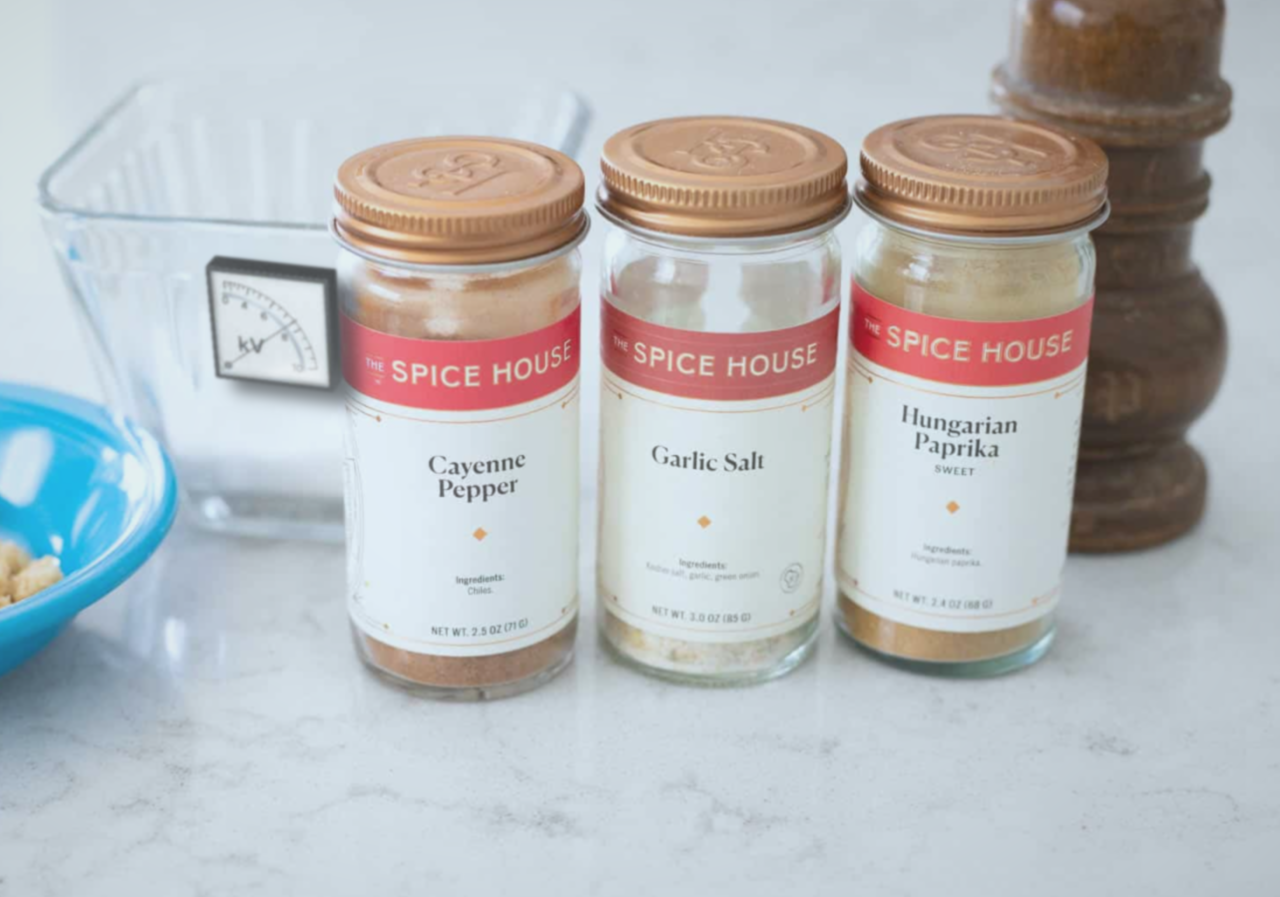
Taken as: 7.5 kV
